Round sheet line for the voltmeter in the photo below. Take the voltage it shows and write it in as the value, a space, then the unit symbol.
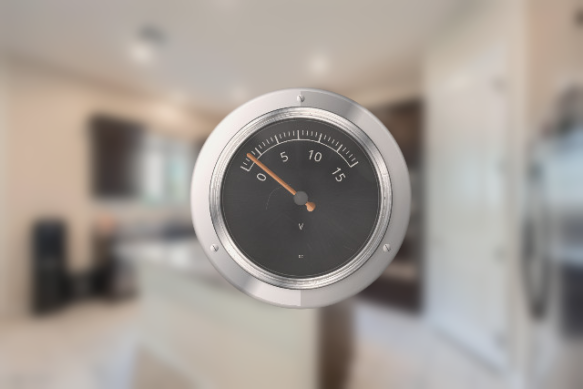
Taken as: 1.5 V
